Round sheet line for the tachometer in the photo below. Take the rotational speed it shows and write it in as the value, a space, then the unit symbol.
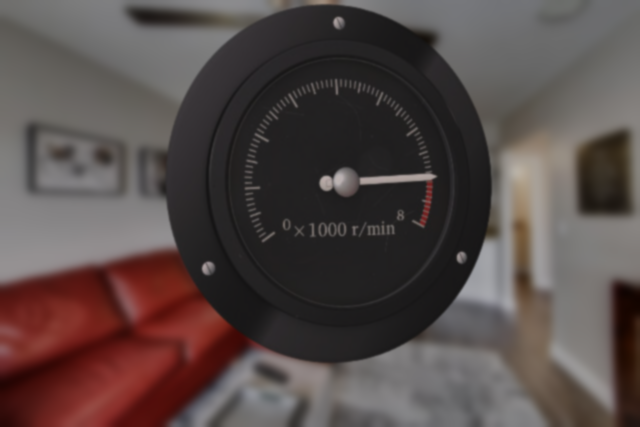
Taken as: 7000 rpm
